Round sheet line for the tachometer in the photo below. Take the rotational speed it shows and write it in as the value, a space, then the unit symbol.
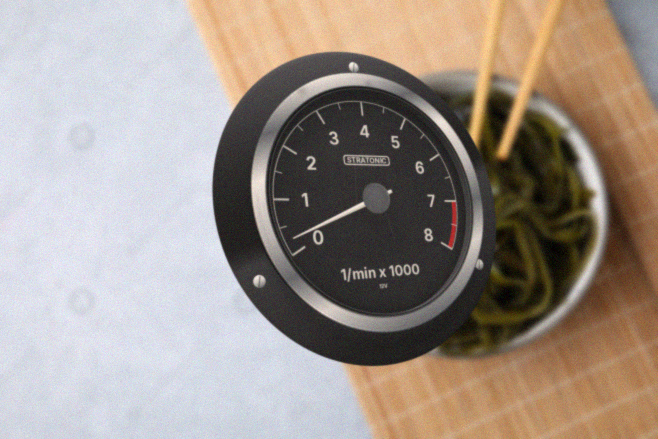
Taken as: 250 rpm
